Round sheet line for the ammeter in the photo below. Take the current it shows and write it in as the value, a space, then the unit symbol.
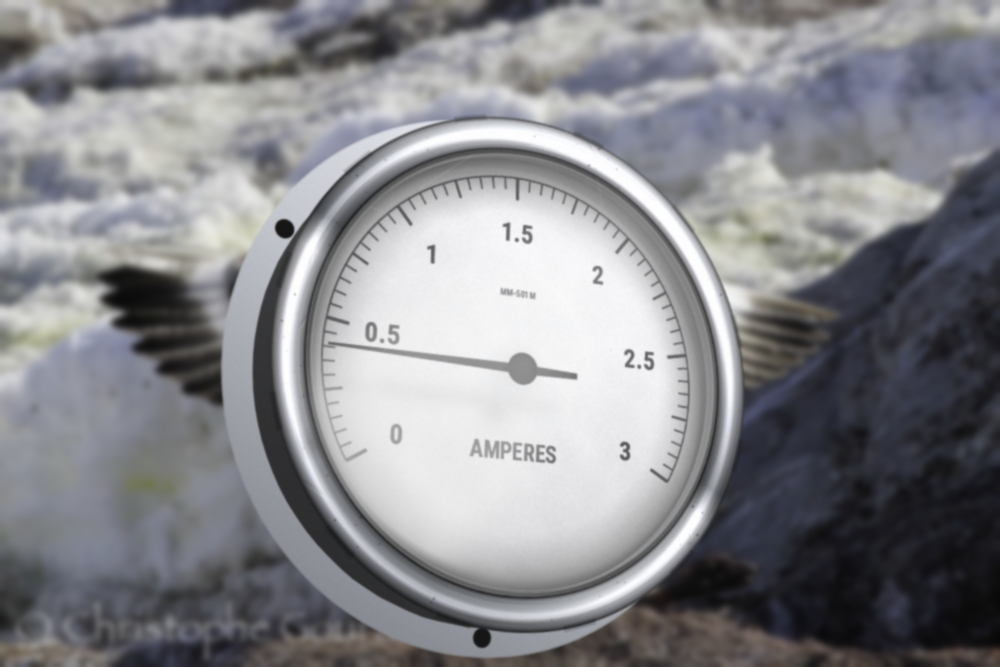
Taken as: 0.4 A
